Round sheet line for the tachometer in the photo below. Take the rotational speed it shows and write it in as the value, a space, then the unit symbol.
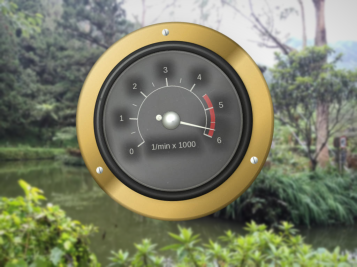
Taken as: 5750 rpm
